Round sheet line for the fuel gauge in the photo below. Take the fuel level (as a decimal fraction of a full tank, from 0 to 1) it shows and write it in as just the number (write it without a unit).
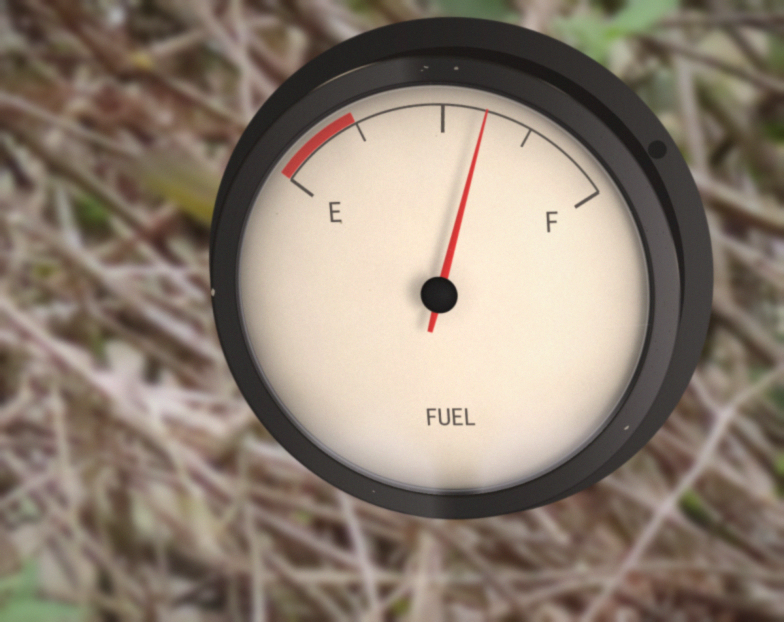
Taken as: 0.625
